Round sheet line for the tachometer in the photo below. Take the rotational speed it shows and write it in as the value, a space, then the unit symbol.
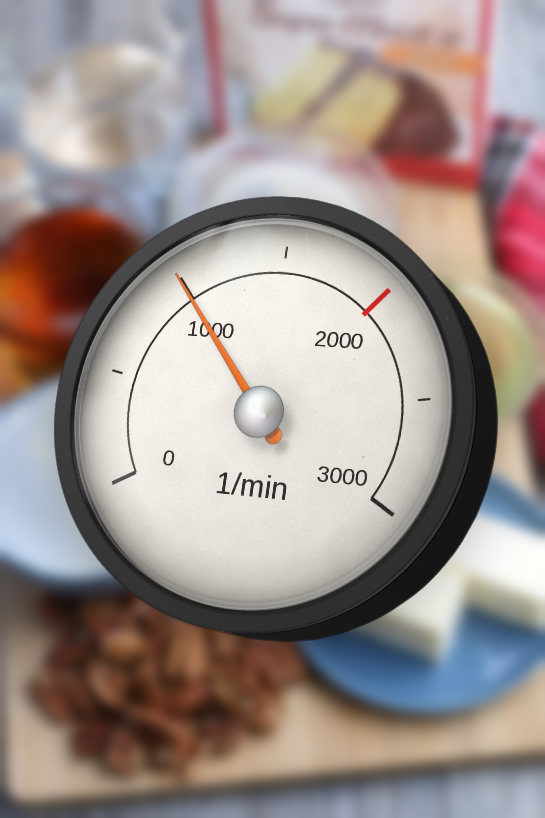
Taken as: 1000 rpm
